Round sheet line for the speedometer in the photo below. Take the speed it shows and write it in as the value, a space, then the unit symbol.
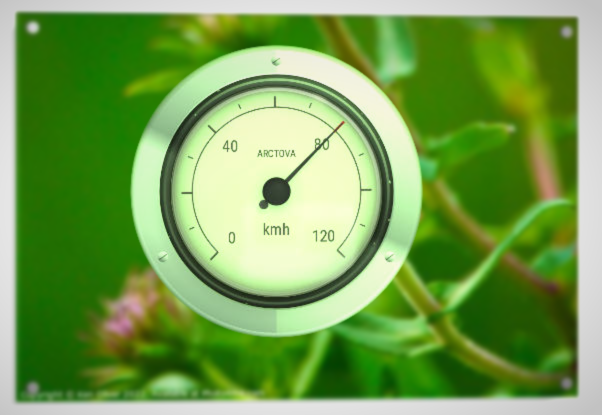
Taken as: 80 km/h
